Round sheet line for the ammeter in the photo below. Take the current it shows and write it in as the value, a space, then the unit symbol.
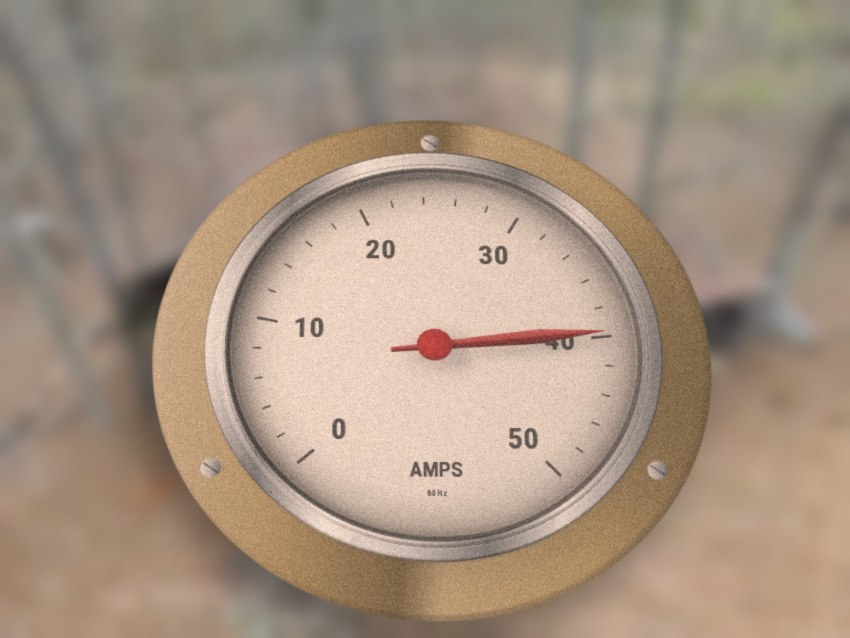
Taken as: 40 A
